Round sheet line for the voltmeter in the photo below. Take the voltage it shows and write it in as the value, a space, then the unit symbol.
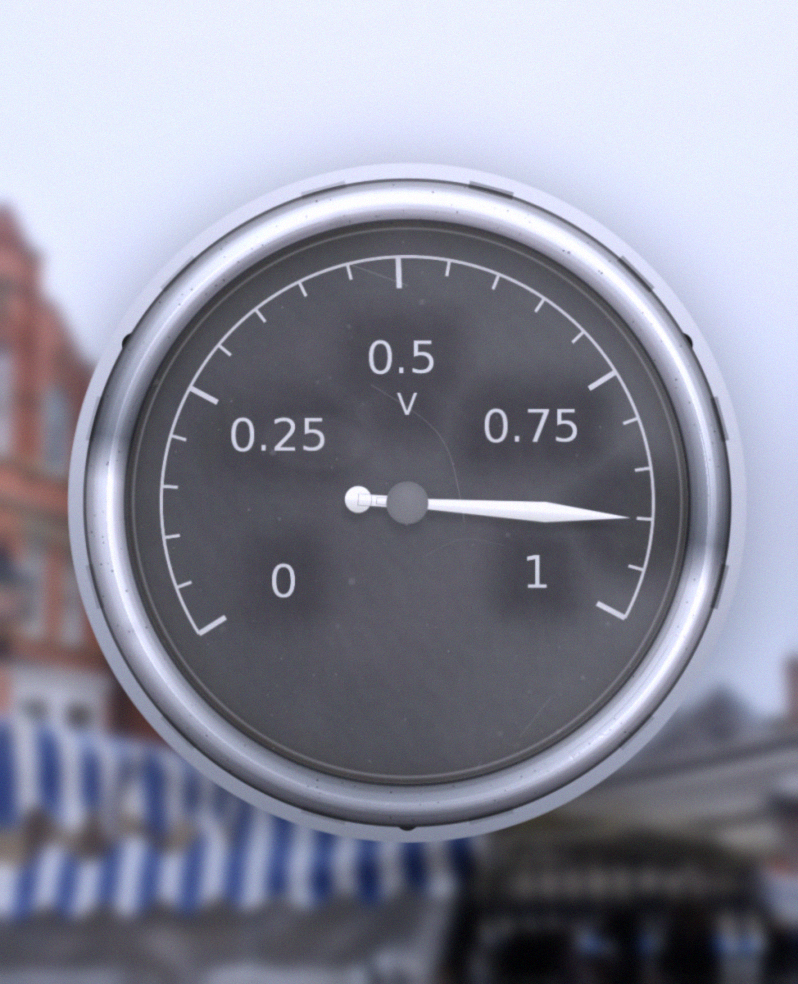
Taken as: 0.9 V
